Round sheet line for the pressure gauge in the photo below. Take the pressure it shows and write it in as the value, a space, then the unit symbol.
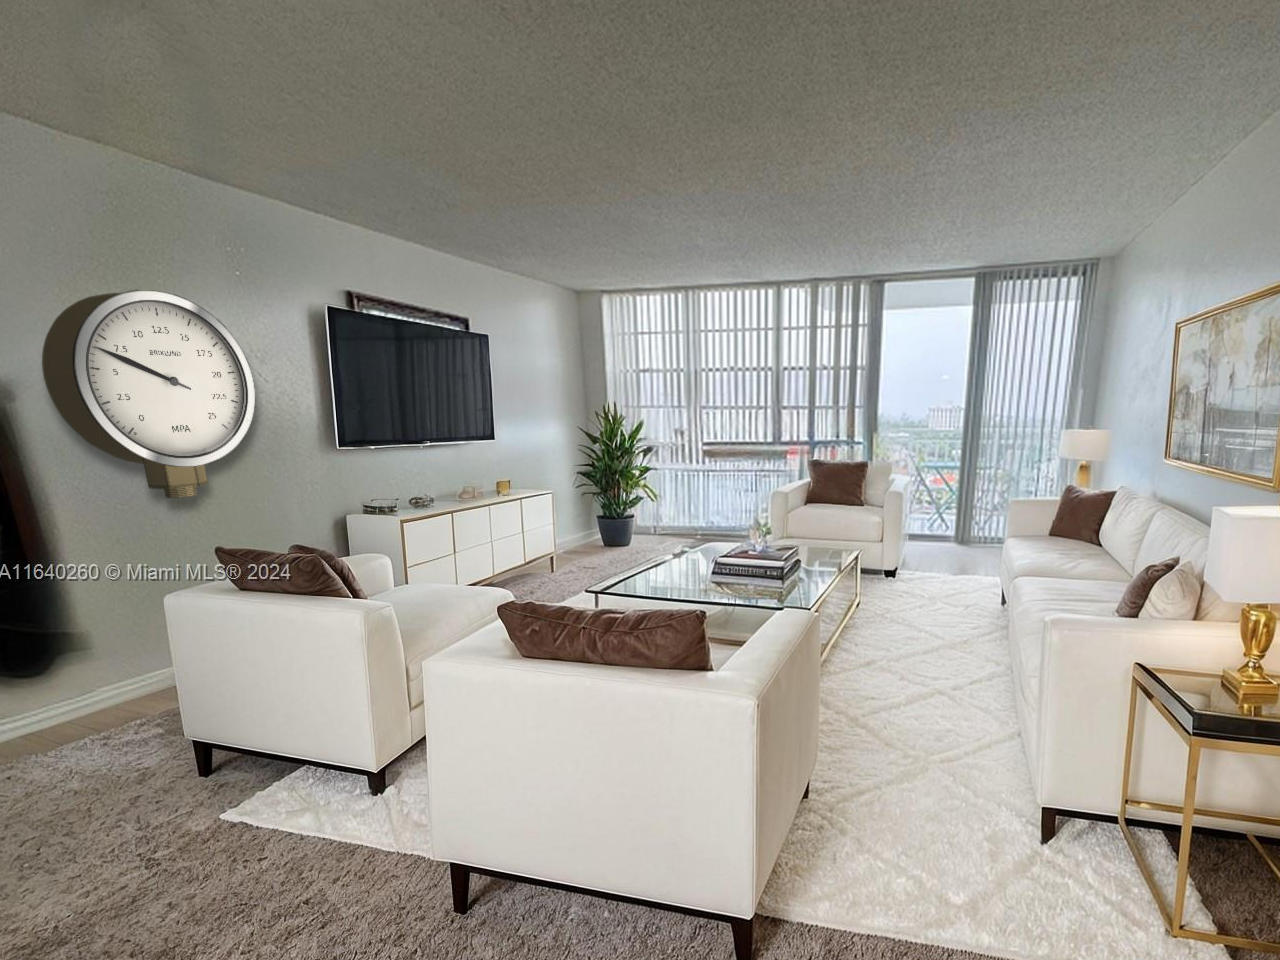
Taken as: 6.5 MPa
